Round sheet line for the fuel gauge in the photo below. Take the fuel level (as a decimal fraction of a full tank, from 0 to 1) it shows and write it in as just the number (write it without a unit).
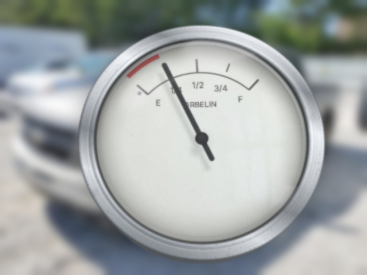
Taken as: 0.25
